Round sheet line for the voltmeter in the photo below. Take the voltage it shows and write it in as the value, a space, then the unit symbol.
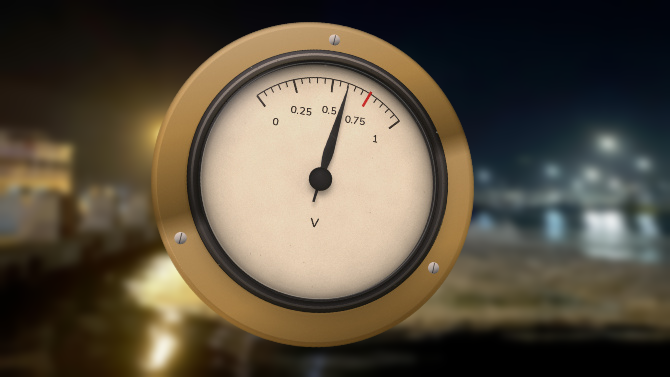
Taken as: 0.6 V
